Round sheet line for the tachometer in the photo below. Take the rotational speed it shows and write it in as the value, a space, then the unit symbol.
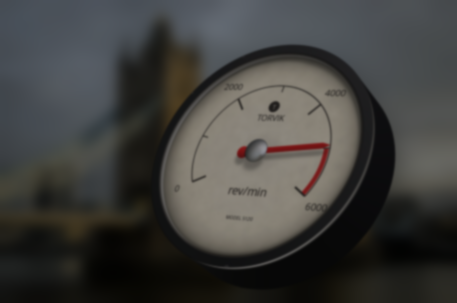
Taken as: 5000 rpm
